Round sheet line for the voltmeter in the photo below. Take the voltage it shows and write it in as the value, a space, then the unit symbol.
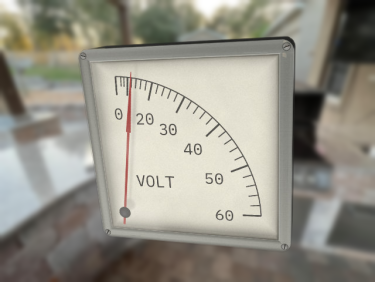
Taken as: 12 V
